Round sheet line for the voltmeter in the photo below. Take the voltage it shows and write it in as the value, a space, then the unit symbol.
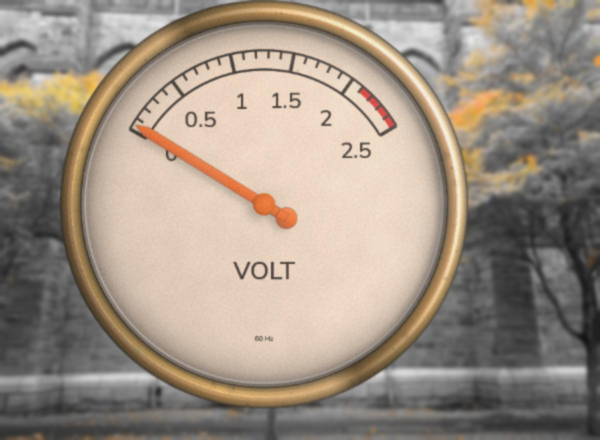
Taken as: 0.05 V
